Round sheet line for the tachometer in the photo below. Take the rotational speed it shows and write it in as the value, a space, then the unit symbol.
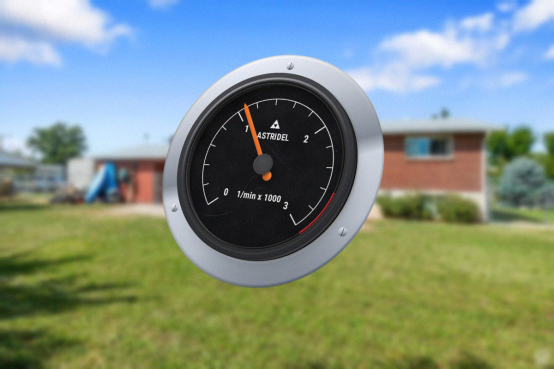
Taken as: 1100 rpm
